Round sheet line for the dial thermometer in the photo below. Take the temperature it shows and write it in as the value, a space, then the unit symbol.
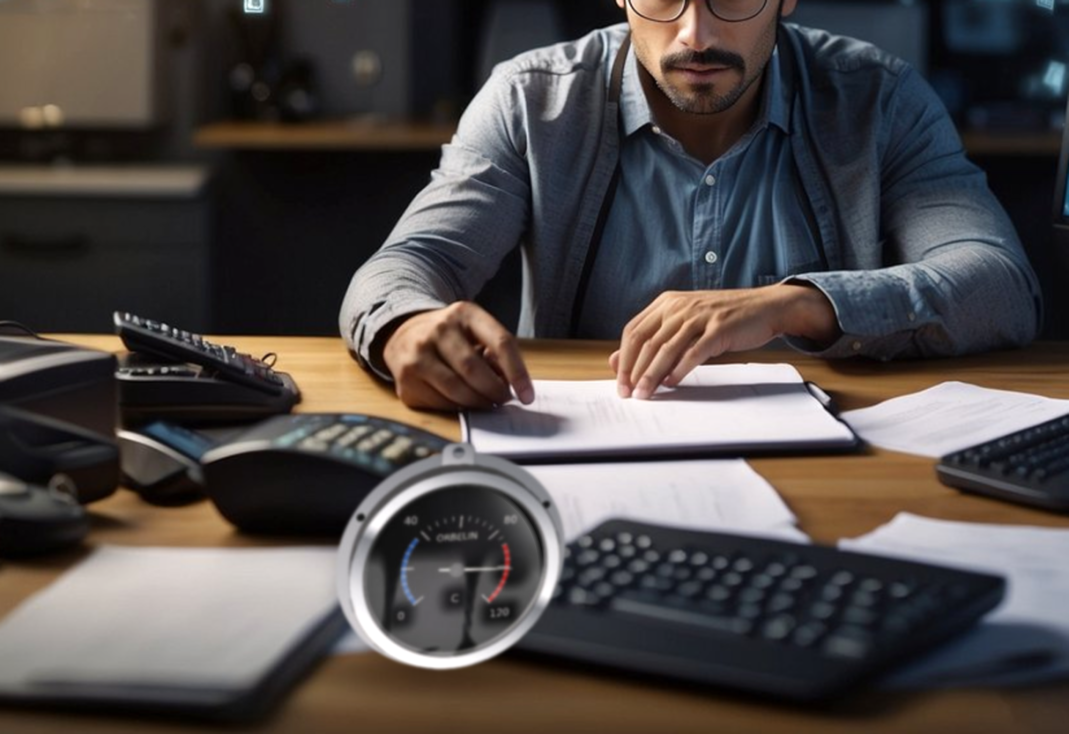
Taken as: 100 °C
